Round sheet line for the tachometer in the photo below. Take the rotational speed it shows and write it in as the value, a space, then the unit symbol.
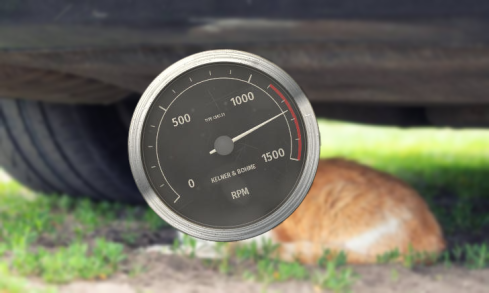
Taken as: 1250 rpm
